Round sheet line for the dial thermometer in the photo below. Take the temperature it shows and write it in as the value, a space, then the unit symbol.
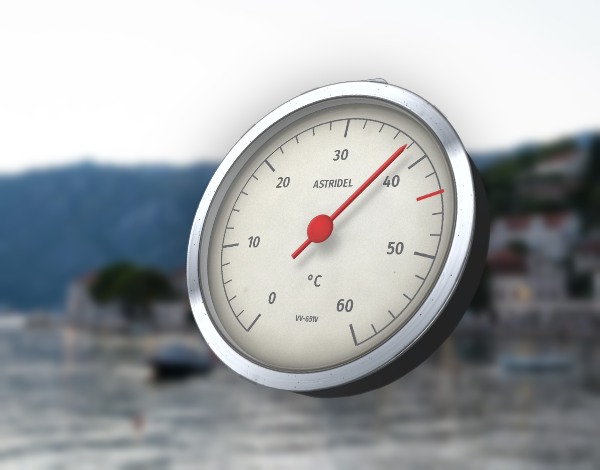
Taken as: 38 °C
